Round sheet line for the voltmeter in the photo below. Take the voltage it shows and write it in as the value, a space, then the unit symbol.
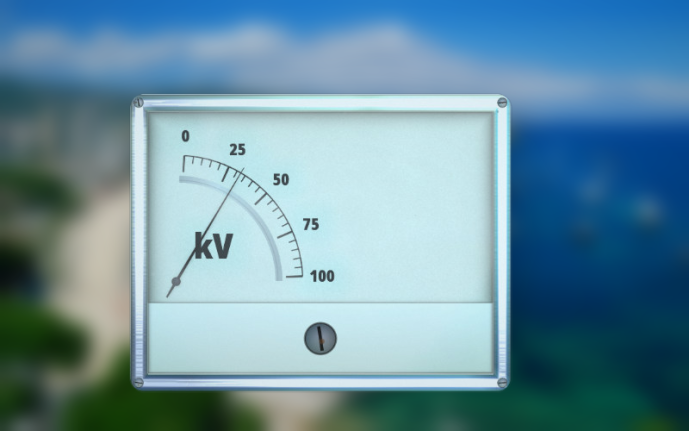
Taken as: 32.5 kV
